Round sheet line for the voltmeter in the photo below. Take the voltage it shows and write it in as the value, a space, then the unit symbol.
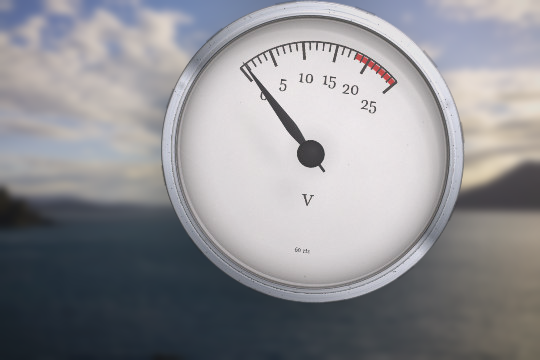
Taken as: 1 V
